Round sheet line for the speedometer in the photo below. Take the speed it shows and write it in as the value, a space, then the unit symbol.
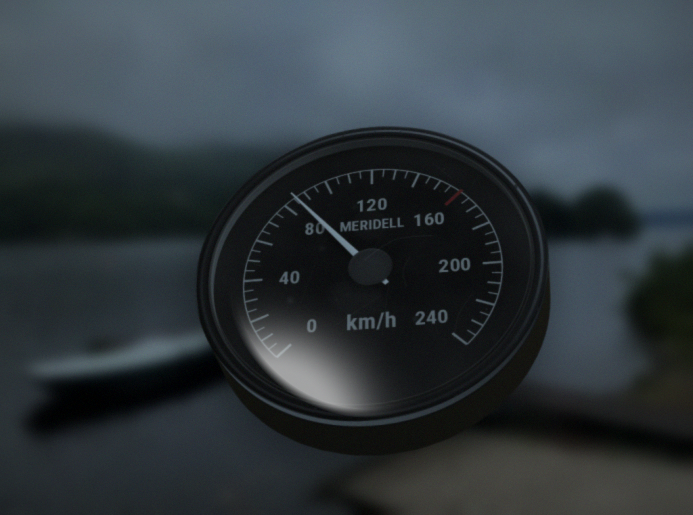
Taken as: 85 km/h
